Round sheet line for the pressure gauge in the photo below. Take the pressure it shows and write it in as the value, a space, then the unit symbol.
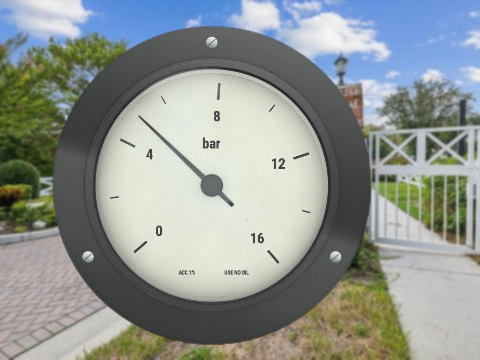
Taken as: 5 bar
